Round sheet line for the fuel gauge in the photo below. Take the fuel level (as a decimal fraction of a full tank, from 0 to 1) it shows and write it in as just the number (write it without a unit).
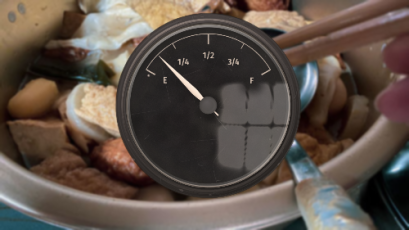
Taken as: 0.125
